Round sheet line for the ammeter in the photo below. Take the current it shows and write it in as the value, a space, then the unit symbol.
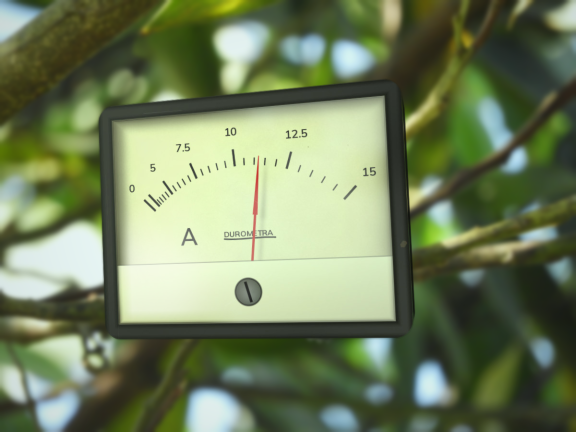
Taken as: 11.25 A
